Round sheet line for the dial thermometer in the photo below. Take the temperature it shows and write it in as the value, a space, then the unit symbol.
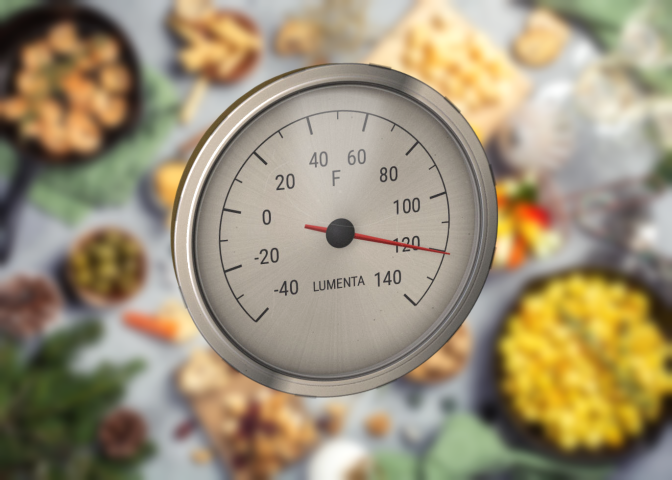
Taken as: 120 °F
